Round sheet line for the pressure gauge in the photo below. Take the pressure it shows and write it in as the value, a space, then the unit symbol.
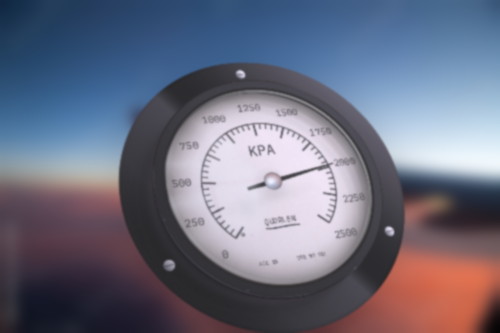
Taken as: 2000 kPa
